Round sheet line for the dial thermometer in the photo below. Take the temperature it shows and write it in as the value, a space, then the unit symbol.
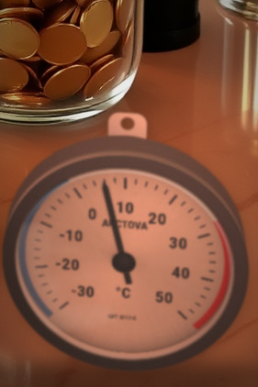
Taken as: 6 °C
